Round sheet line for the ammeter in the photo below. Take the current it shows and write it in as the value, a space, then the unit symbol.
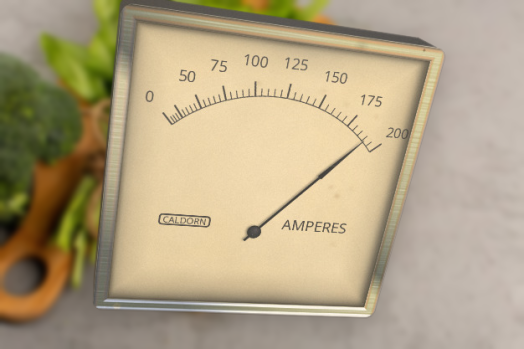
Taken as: 190 A
